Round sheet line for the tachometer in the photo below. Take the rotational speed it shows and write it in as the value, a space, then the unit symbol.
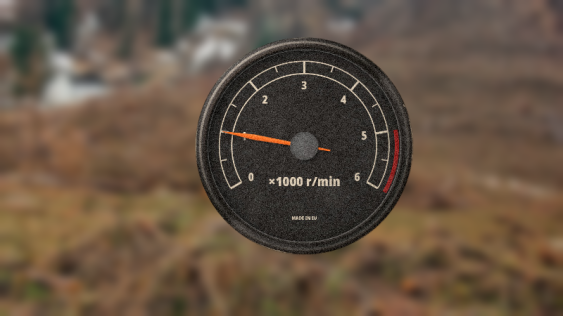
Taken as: 1000 rpm
